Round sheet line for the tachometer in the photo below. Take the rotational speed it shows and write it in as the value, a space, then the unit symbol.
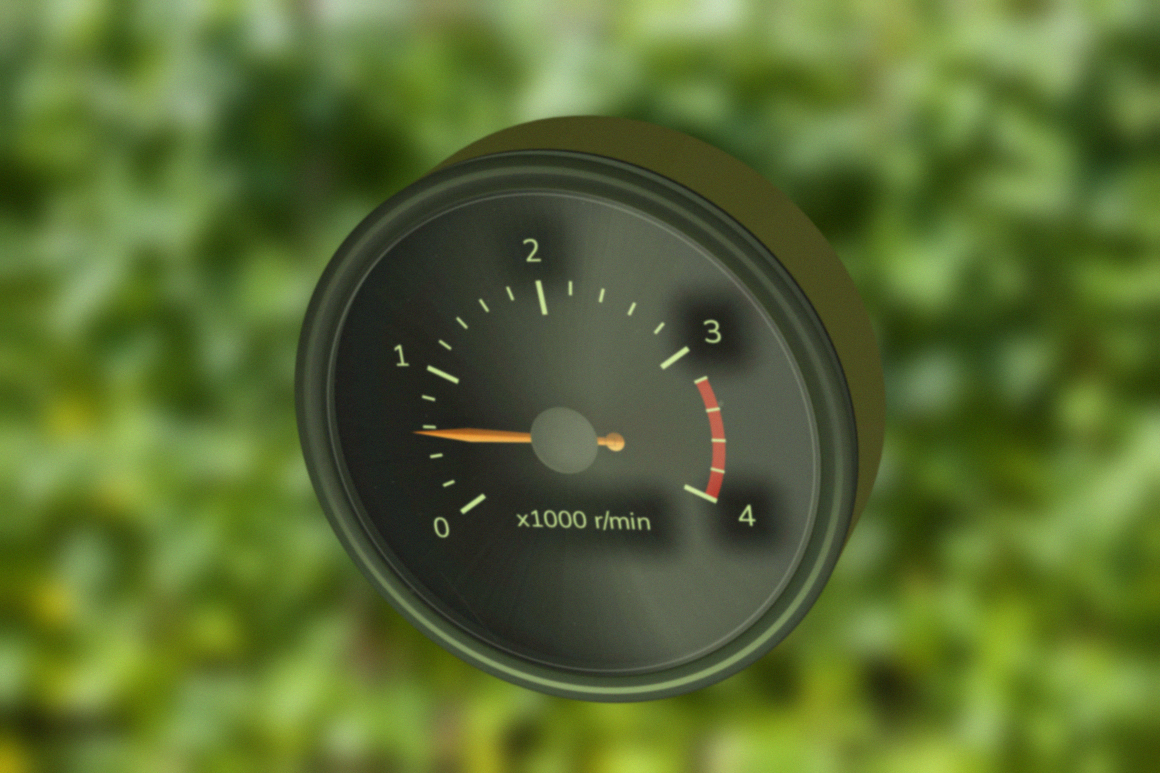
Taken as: 600 rpm
